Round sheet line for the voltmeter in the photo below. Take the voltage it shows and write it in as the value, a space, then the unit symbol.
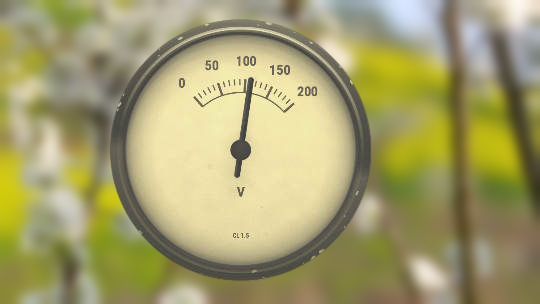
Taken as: 110 V
